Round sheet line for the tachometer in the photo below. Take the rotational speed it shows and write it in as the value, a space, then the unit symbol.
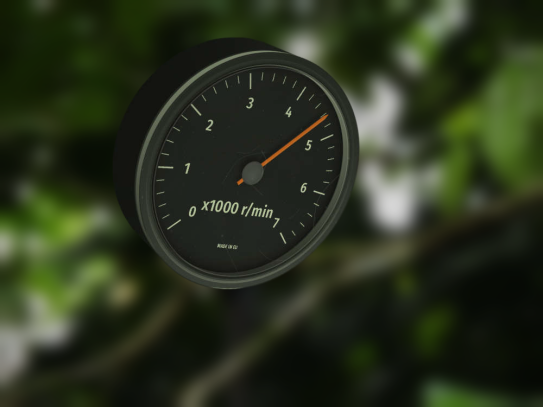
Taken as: 4600 rpm
